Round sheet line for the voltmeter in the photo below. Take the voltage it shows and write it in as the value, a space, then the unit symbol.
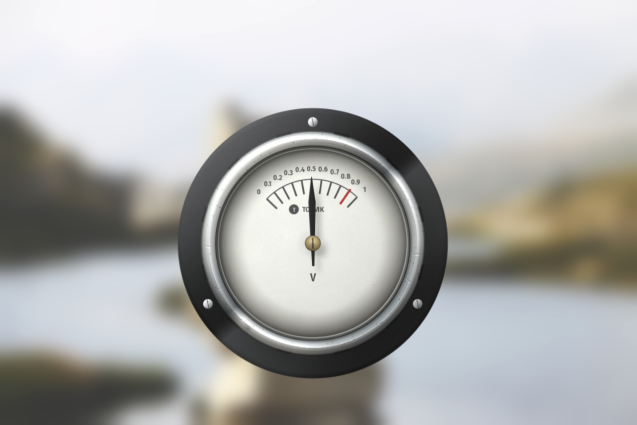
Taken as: 0.5 V
